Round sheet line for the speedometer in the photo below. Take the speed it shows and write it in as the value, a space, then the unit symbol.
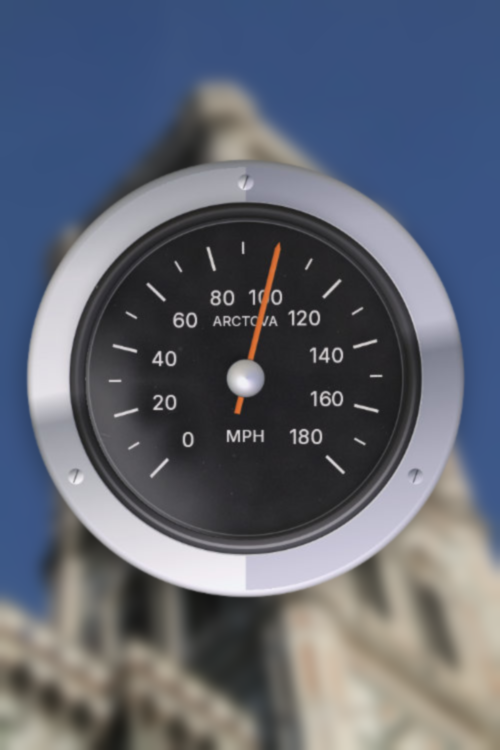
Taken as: 100 mph
